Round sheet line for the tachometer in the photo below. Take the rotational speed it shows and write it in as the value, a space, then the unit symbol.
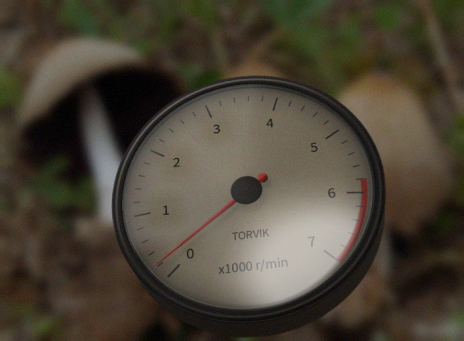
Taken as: 200 rpm
